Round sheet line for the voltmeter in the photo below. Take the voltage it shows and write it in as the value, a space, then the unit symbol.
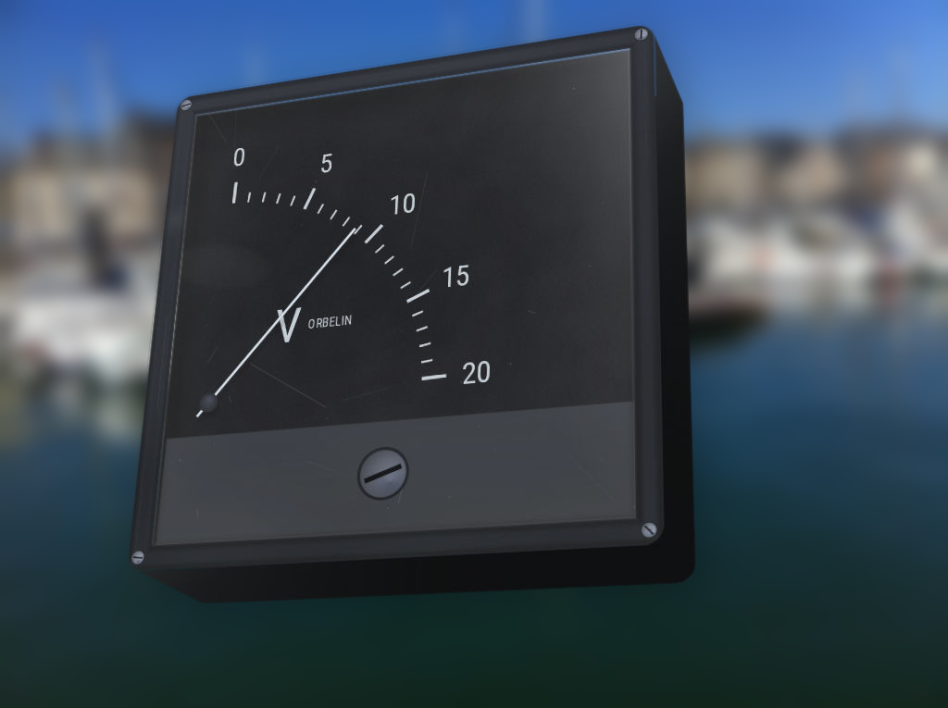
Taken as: 9 V
